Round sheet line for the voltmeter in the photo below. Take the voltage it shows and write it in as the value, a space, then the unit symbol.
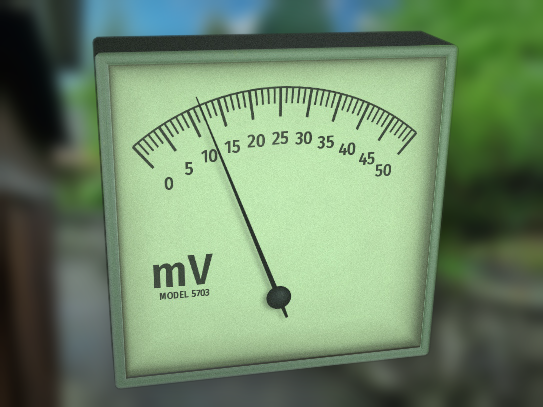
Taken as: 12 mV
